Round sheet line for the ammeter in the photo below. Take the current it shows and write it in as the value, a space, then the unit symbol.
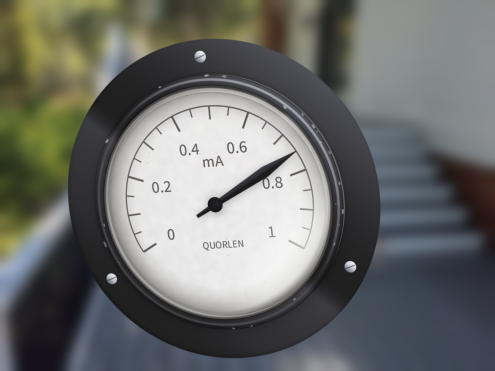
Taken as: 0.75 mA
